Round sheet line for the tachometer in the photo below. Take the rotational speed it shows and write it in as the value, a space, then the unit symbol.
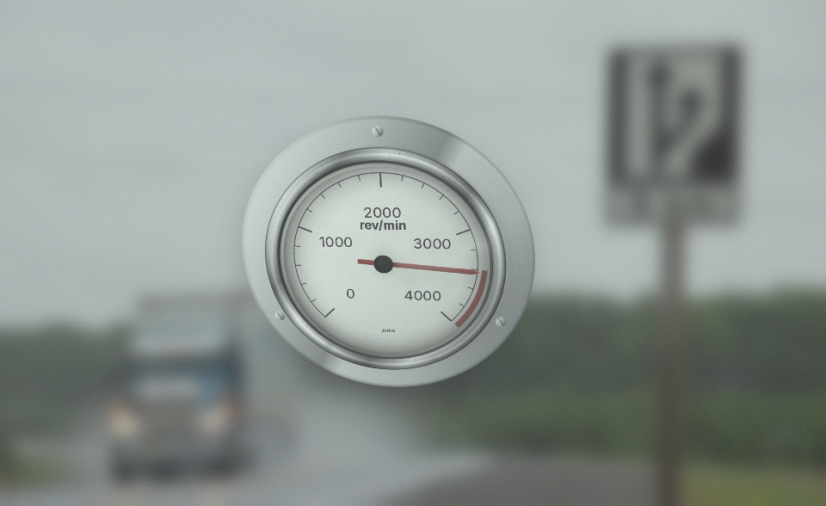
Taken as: 3400 rpm
